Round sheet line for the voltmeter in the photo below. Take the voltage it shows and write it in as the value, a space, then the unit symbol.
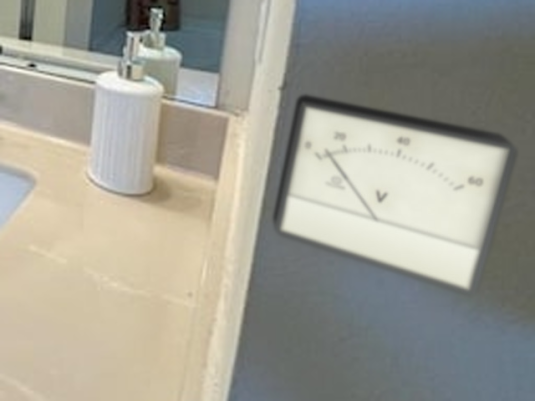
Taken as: 10 V
